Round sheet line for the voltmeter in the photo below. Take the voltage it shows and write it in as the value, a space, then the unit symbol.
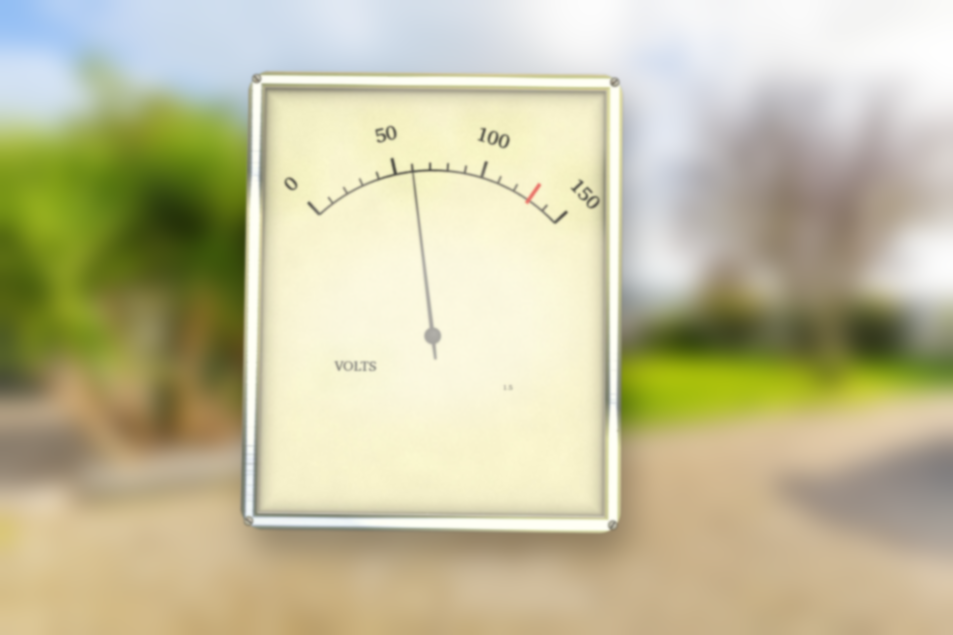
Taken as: 60 V
